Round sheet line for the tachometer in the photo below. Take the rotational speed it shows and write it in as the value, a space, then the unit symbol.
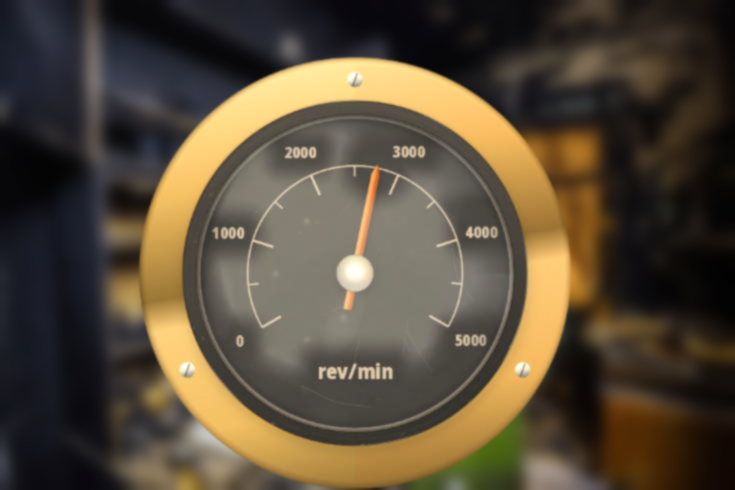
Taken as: 2750 rpm
